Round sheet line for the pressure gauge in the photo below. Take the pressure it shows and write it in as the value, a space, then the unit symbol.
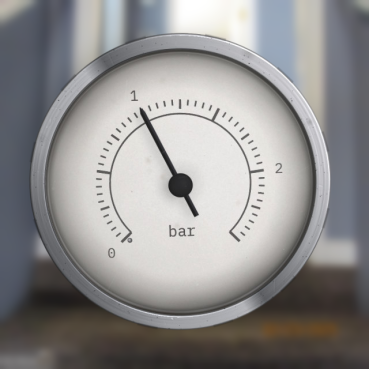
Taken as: 1 bar
